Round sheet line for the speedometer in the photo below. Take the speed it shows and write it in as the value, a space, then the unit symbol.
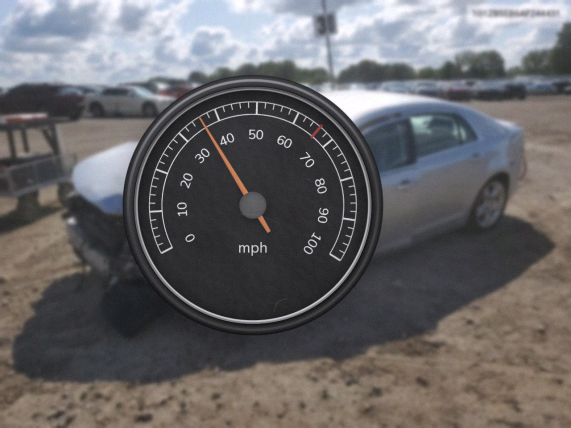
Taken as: 36 mph
